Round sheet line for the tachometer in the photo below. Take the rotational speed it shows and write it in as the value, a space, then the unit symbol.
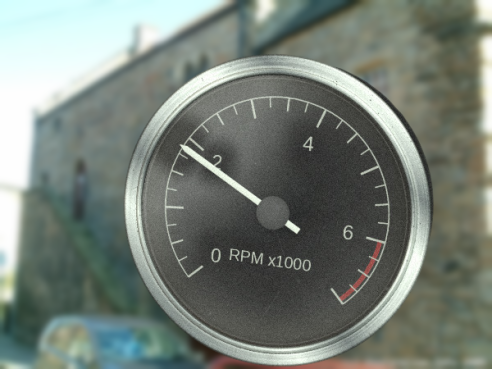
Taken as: 1875 rpm
